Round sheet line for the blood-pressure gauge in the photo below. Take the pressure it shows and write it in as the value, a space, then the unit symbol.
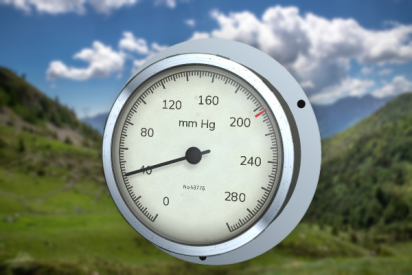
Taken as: 40 mmHg
